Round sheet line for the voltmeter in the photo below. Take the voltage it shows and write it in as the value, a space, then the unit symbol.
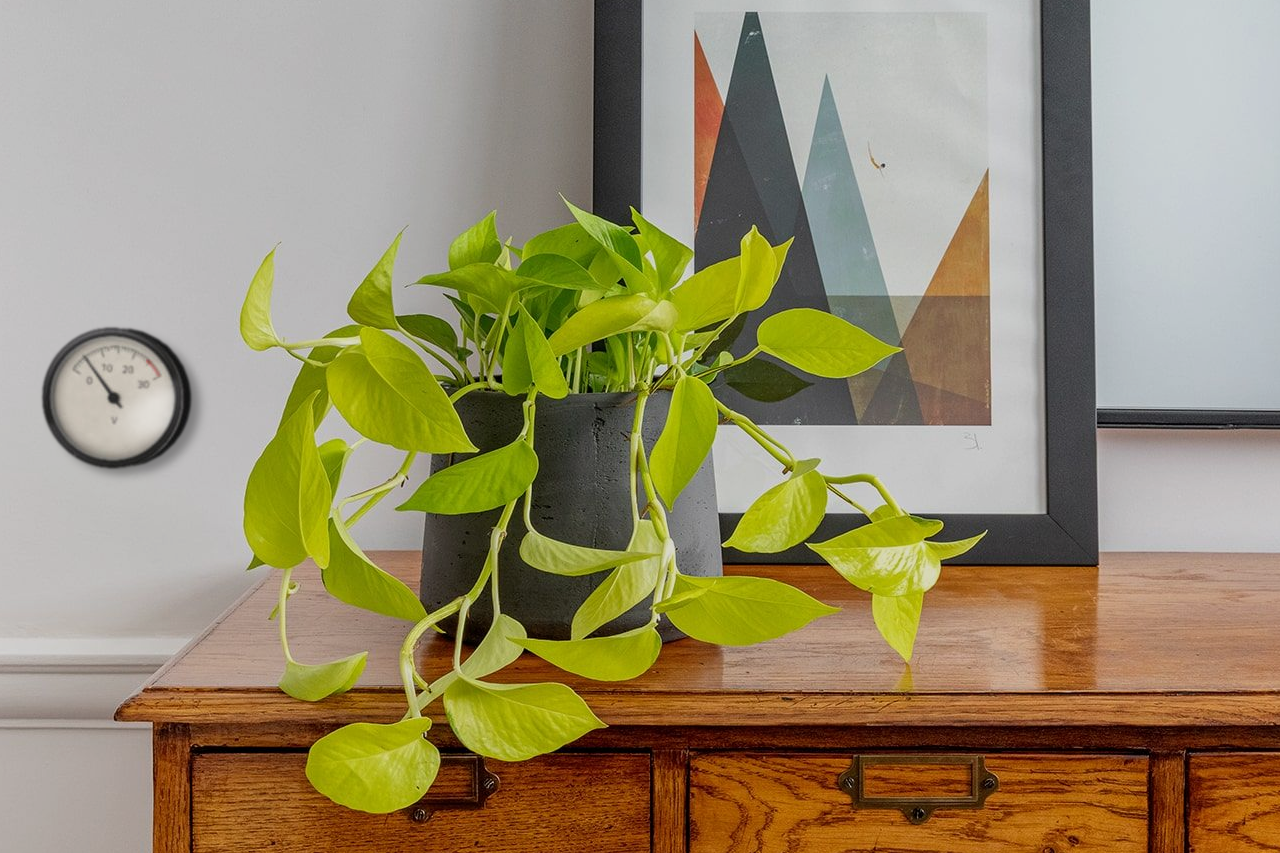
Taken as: 5 V
